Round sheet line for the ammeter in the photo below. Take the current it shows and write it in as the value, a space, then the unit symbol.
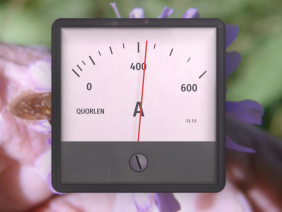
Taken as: 425 A
